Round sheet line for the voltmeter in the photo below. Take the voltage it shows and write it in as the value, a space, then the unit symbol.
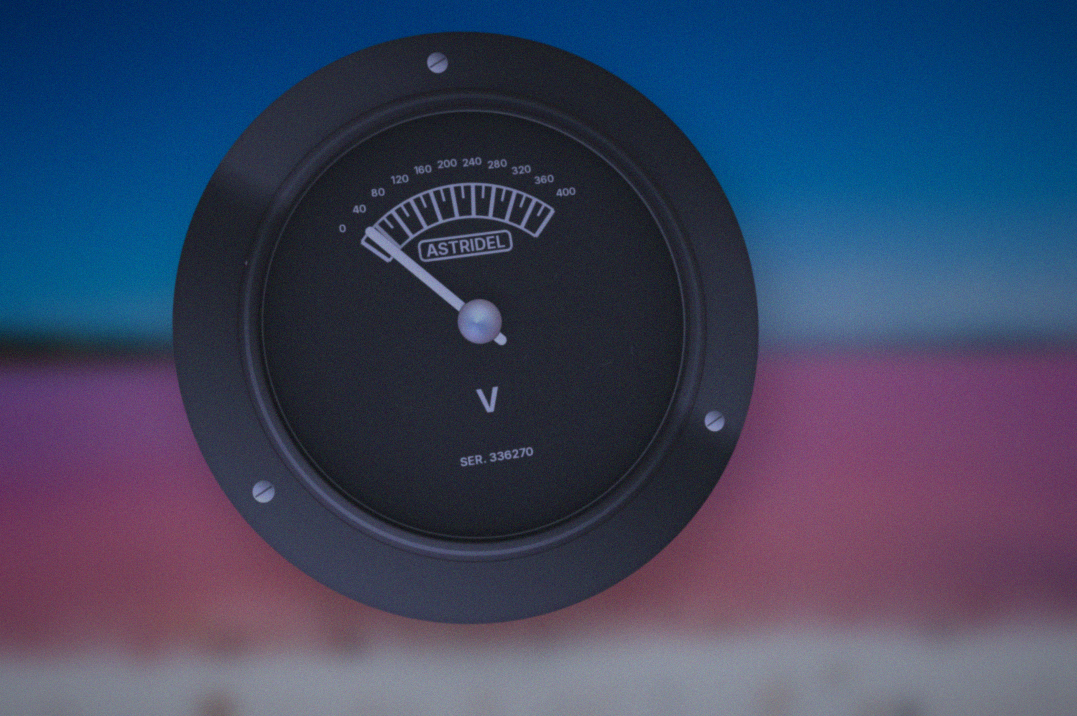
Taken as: 20 V
